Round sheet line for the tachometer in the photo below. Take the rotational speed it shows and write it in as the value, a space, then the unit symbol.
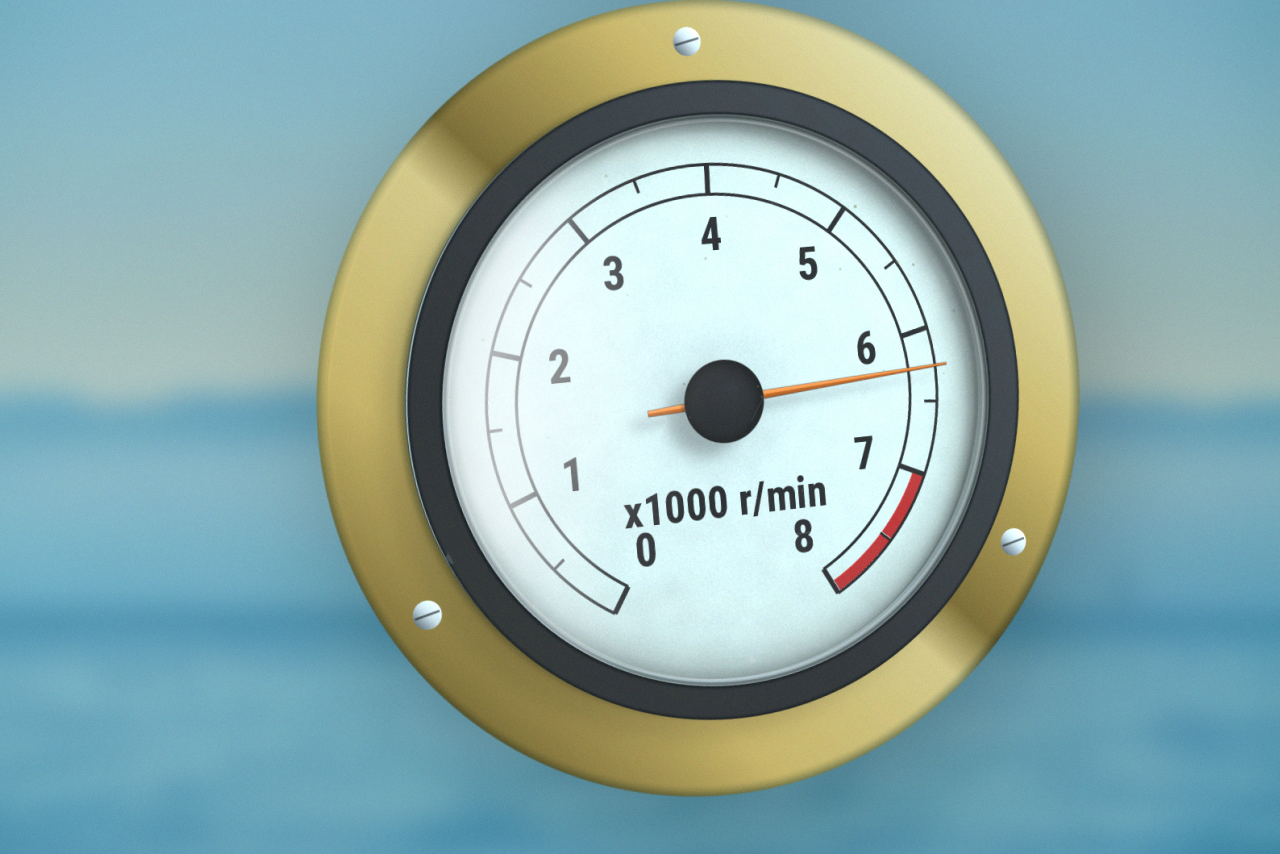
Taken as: 6250 rpm
